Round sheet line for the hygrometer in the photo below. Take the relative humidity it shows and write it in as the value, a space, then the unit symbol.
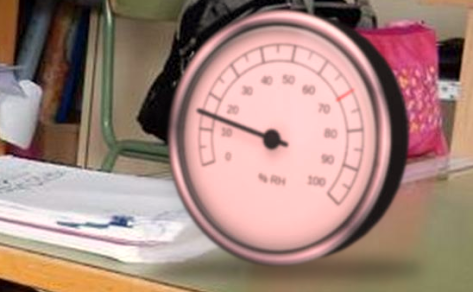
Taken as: 15 %
